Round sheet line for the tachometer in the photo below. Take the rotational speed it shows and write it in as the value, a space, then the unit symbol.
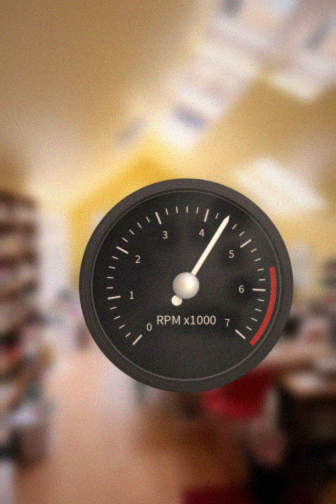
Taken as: 4400 rpm
